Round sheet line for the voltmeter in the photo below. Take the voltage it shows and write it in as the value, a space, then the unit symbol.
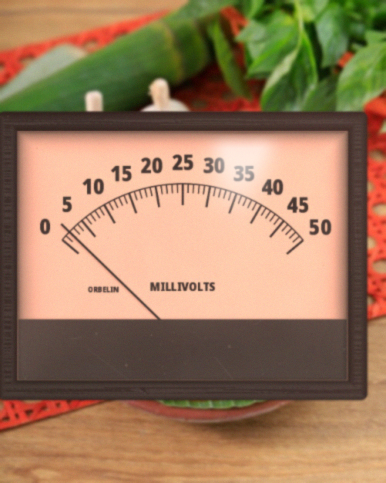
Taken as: 2 mV
